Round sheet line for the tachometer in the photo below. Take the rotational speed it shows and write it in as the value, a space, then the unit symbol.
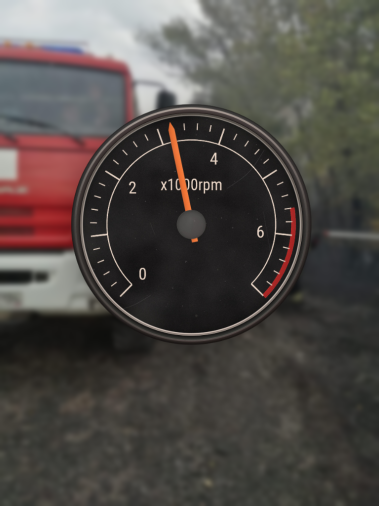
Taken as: 3200 rpm
